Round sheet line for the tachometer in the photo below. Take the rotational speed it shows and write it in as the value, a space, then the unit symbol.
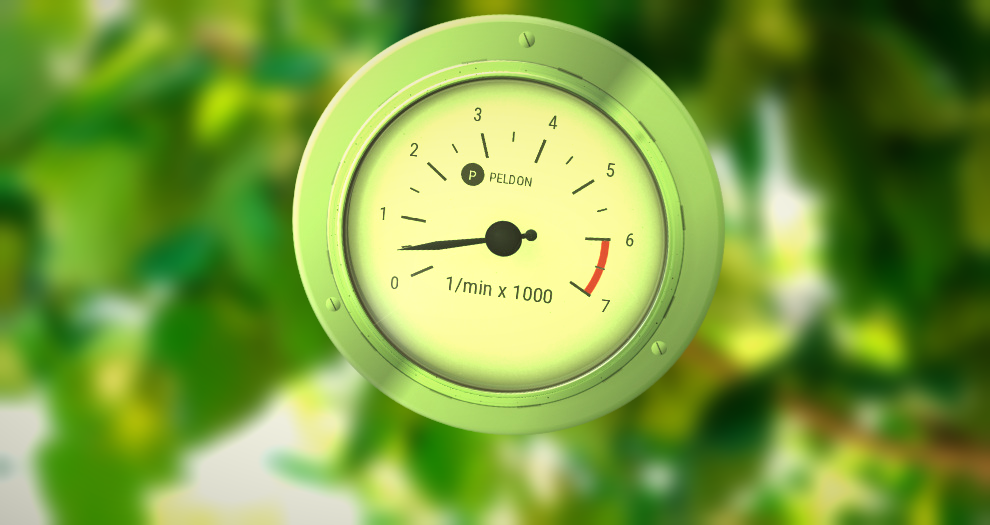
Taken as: 500 rpm
